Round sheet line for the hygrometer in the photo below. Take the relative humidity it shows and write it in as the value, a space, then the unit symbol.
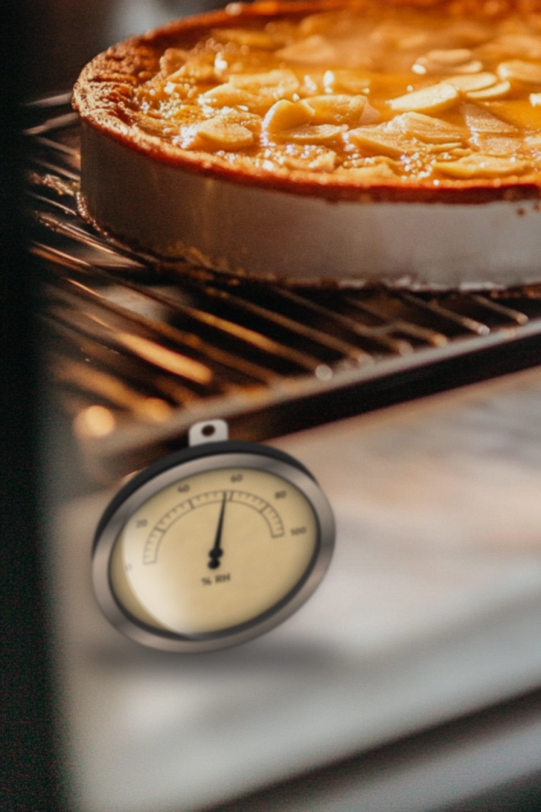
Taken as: 56 %
